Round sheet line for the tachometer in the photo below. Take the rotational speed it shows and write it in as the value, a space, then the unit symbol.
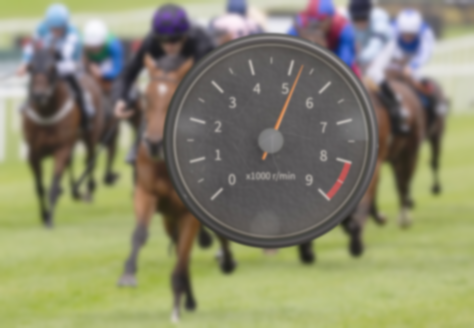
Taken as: 5250 rpm
